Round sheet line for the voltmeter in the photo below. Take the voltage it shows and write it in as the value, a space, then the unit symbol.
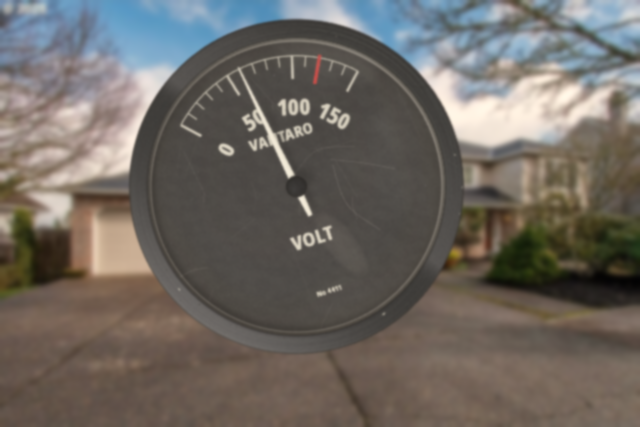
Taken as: 60 V
